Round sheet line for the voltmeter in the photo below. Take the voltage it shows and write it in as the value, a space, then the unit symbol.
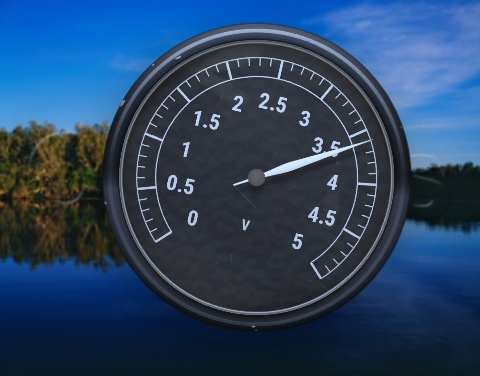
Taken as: 3.6 V
